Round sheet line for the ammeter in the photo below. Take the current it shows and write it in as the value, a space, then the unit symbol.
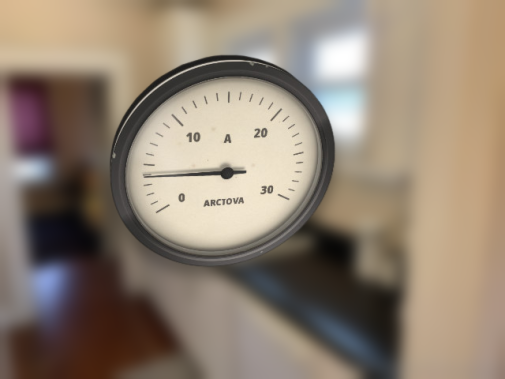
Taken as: 4 A
